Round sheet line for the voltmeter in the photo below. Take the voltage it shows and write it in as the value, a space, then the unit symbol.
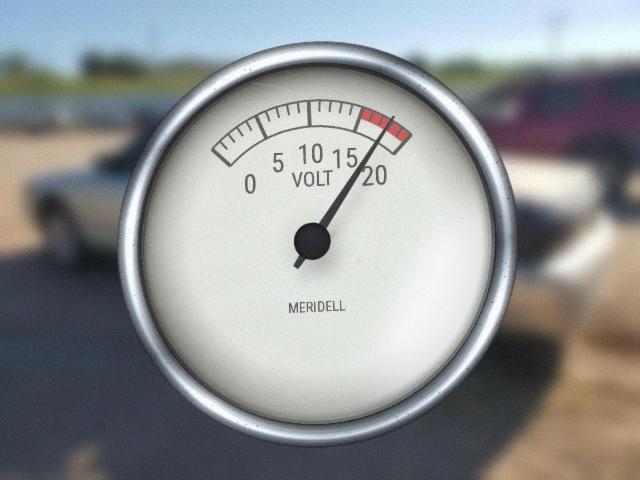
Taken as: 18 V
